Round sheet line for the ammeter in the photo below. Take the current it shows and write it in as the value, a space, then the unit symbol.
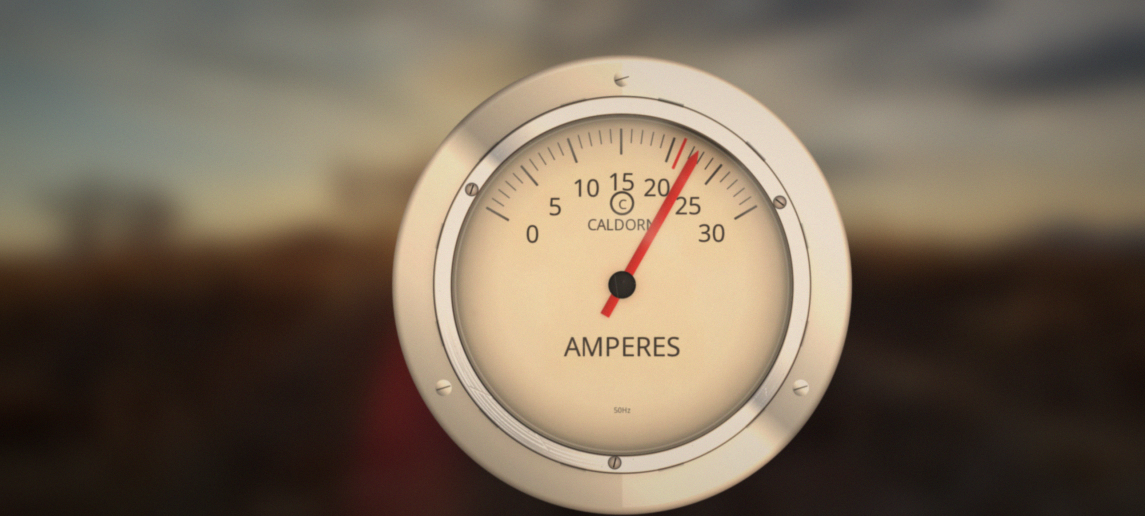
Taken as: 22.5 A
